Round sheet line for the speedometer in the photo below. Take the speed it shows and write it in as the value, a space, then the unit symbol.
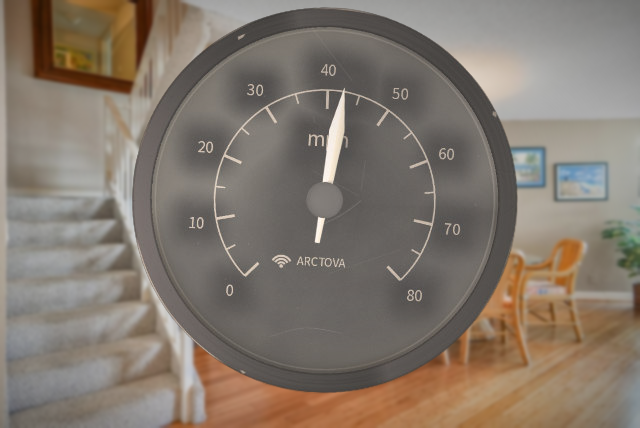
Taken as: 42.5 mph
